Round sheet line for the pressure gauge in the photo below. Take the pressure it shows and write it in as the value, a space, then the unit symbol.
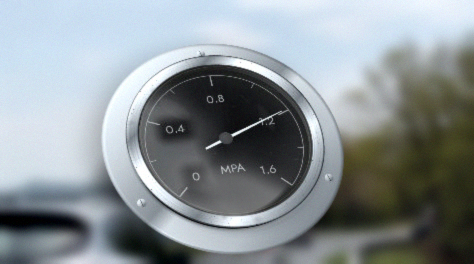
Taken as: 1.2 MPa
